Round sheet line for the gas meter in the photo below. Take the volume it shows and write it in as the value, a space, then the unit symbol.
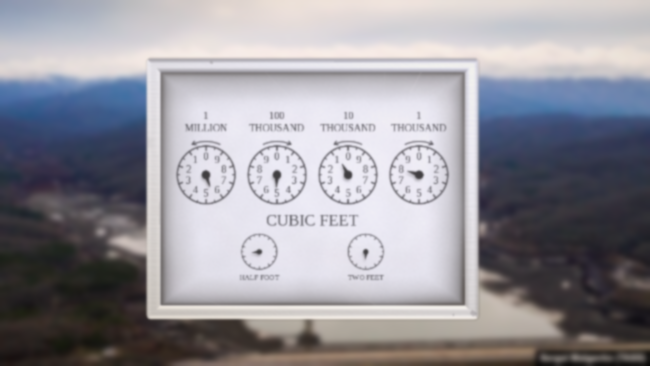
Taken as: 550800 ft³
